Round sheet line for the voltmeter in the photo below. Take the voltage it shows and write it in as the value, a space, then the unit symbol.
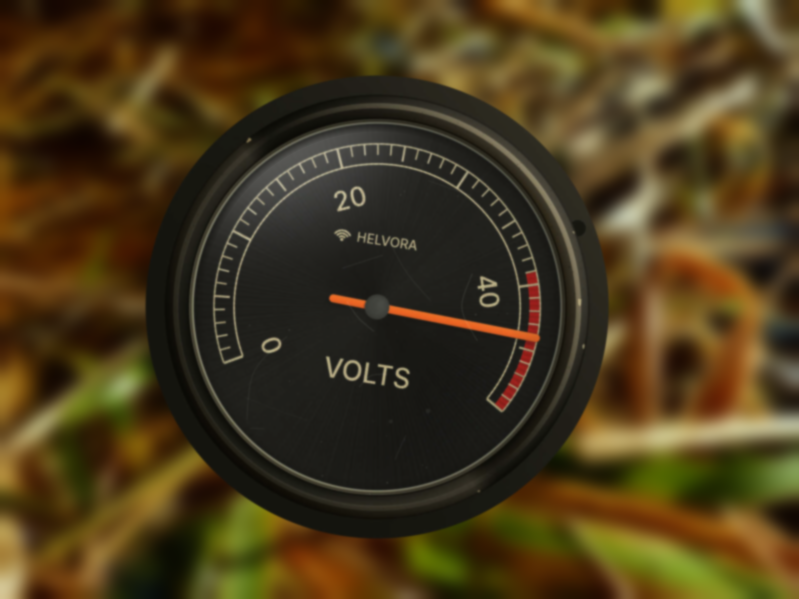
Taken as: 44 V
